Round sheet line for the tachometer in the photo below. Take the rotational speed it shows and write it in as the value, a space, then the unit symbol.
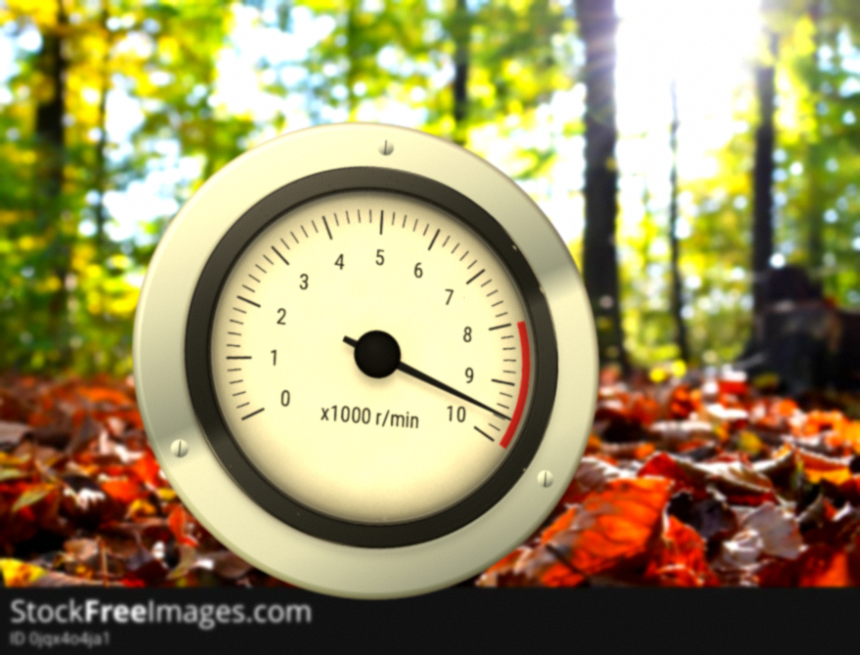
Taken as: 9600 rpm
